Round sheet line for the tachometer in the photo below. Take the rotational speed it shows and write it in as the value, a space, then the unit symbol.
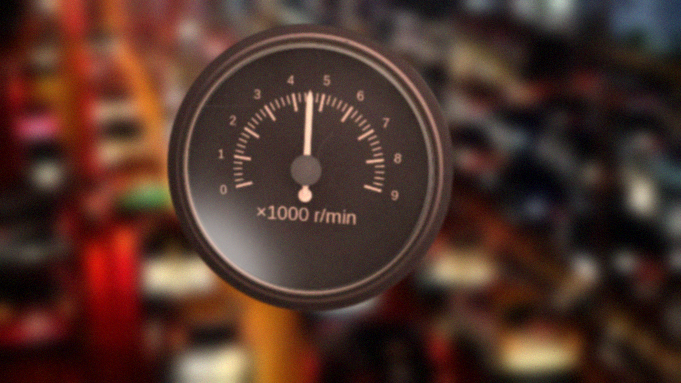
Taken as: 4600 rpm
